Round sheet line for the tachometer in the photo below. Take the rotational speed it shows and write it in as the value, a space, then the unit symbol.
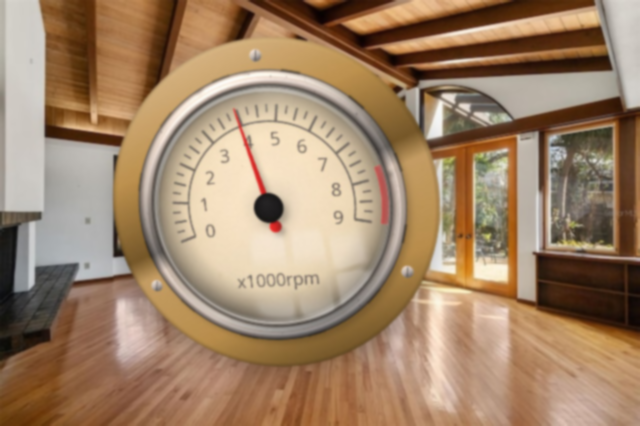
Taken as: 4000 rpm
